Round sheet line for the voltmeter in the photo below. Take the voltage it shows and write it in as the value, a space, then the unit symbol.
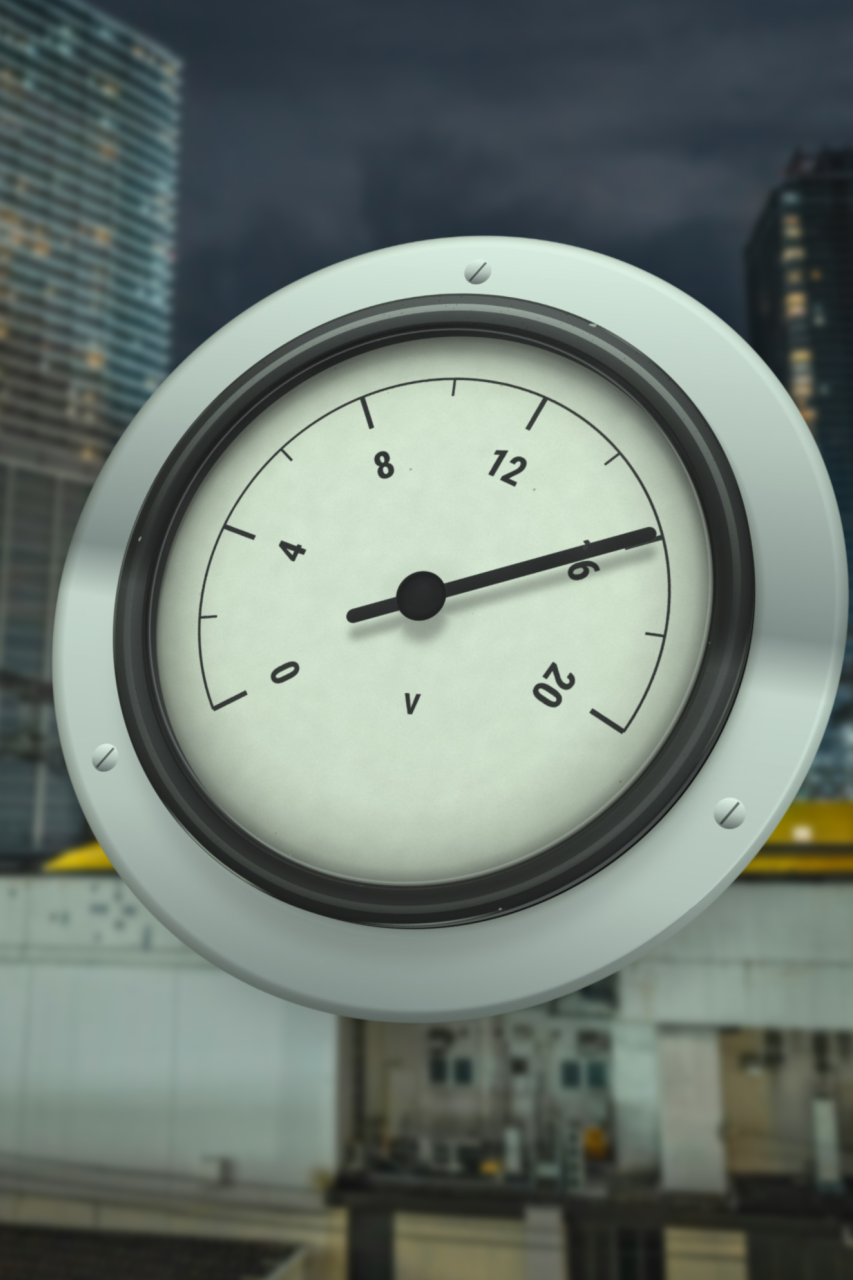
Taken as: 16 V
